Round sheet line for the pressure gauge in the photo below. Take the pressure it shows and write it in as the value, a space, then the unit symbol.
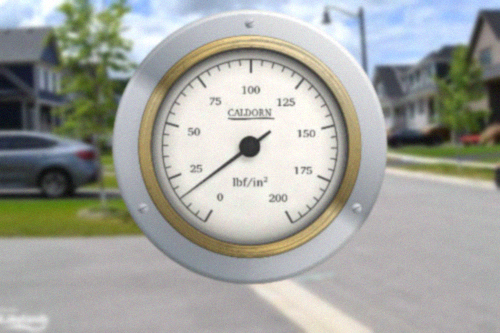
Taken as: 15 psi
